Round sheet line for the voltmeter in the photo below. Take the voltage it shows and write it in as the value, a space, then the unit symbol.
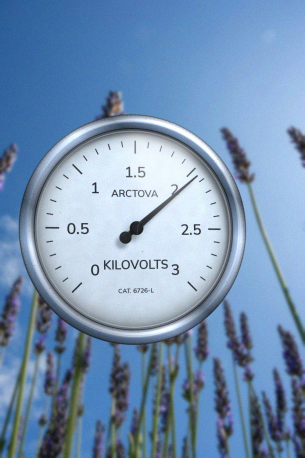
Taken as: 2.05 kV
